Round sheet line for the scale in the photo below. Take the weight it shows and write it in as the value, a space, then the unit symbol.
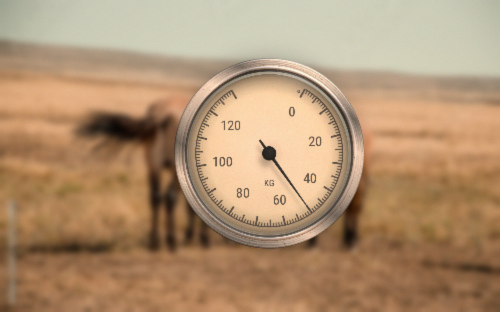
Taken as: 50 kg
